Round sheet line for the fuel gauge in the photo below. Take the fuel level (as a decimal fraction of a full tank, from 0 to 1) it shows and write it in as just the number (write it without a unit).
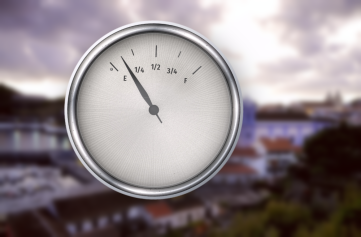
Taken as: 0.125
